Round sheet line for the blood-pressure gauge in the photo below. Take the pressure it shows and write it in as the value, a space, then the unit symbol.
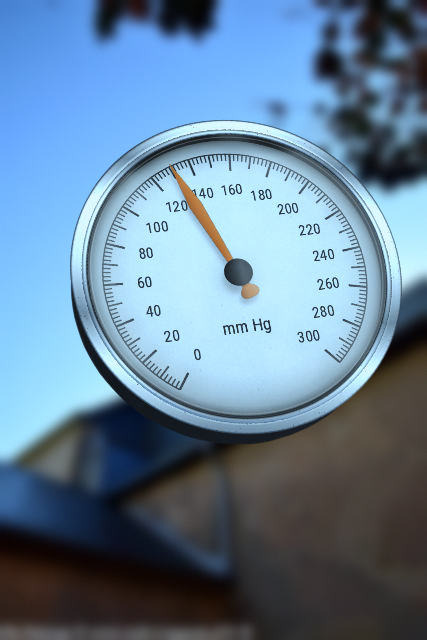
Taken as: 130 mmHg
